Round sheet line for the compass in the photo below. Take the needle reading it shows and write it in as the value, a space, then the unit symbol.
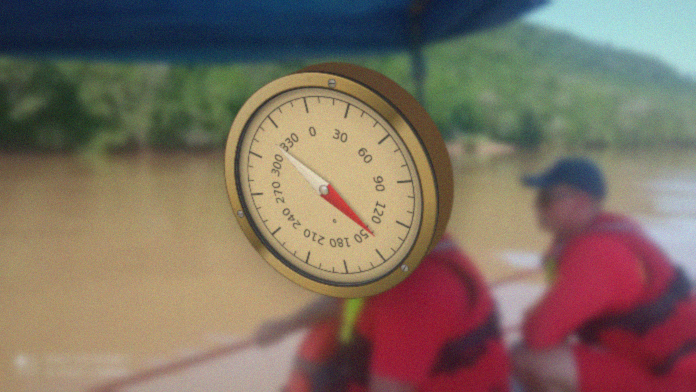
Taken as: 140 °
